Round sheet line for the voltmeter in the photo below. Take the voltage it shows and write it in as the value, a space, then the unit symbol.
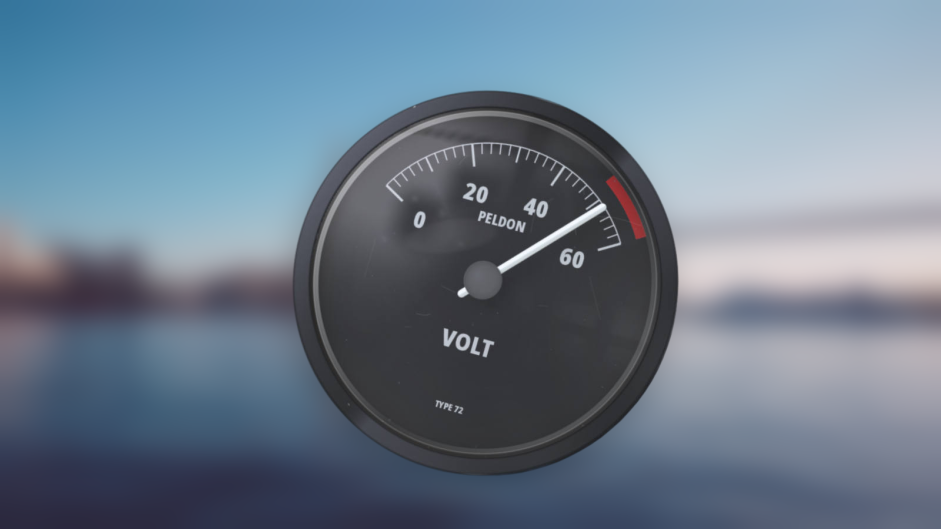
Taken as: 52 V
